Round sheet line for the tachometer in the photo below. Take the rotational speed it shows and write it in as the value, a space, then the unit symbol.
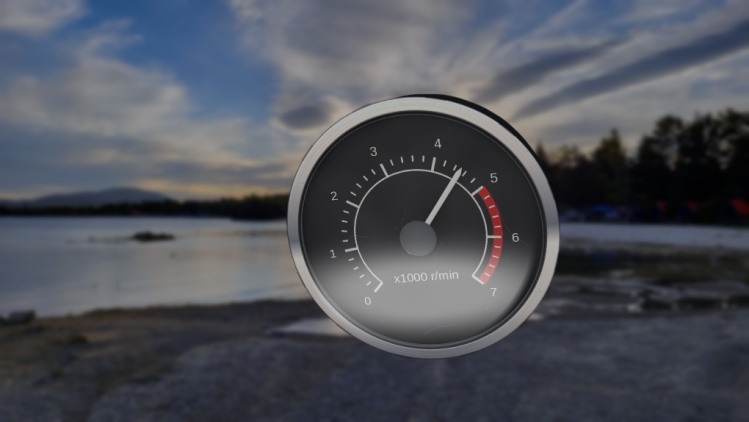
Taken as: 4500 rpm
